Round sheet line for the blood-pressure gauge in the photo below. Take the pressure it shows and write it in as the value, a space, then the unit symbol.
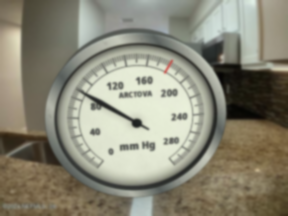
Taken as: 90 mmHg
